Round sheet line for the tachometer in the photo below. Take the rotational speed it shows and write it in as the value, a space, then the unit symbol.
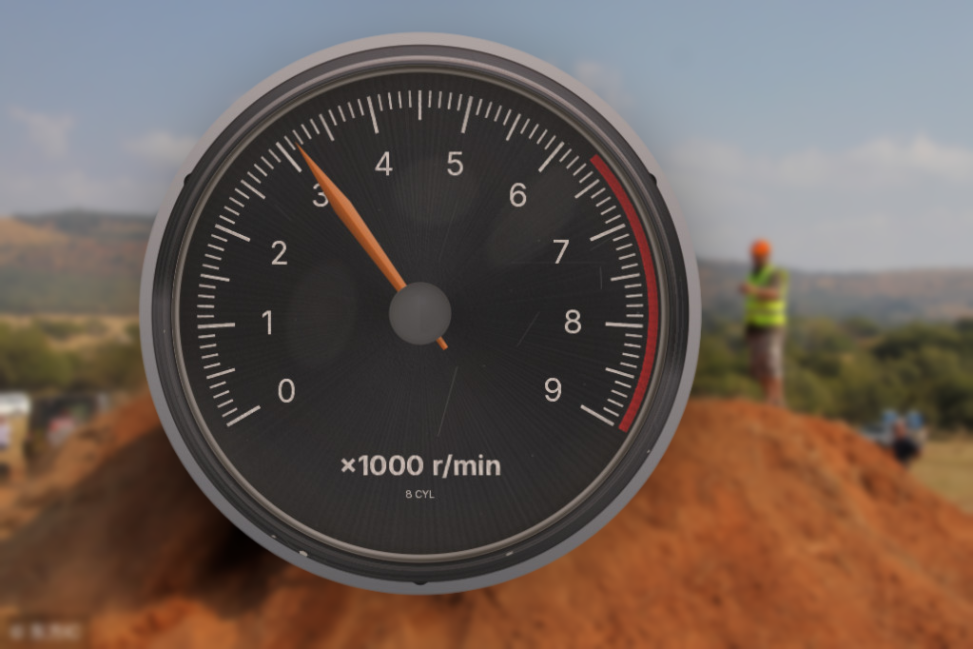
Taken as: 3150 rpm
